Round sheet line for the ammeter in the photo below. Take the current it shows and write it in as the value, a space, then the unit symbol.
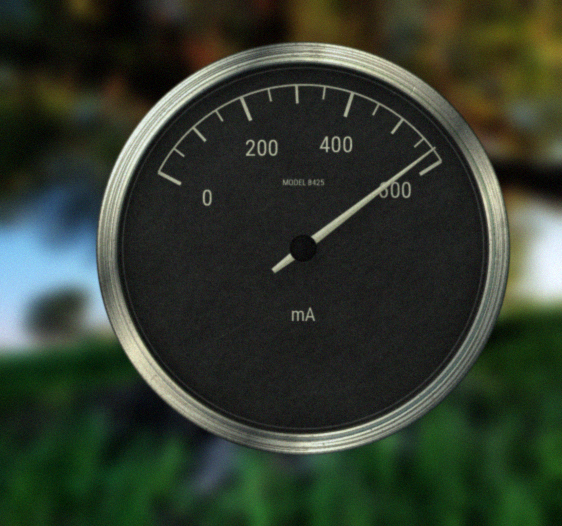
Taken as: 575 mA
